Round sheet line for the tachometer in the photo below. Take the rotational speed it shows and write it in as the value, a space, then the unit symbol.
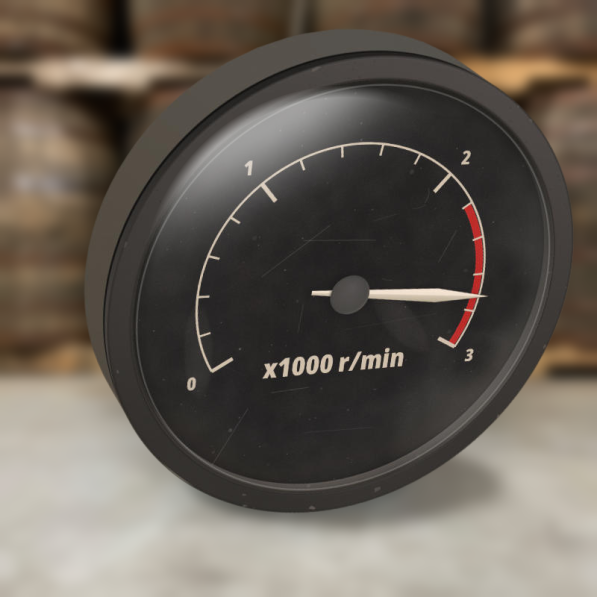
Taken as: 2700 rpm
